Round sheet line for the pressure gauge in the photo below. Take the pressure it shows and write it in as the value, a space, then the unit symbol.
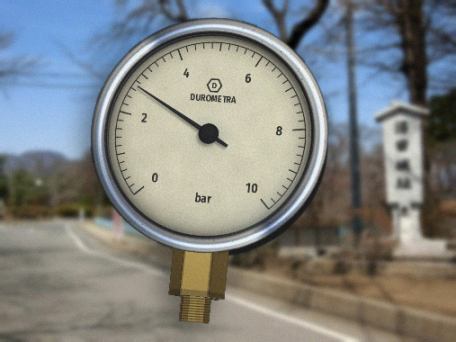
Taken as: 2.7 bar
